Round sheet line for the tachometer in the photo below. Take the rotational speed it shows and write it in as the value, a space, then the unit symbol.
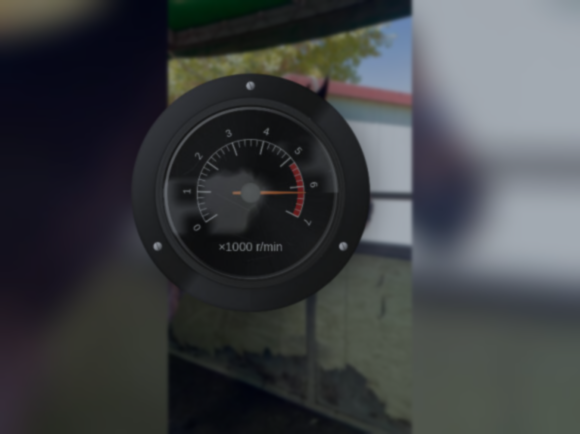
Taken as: 6200 rpm
